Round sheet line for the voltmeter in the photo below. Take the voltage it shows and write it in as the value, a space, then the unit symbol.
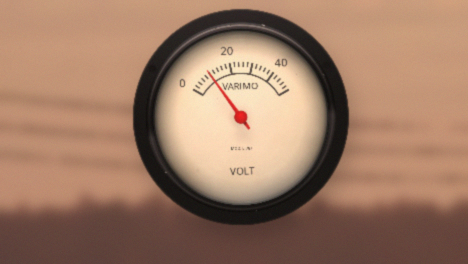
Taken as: 10 V
